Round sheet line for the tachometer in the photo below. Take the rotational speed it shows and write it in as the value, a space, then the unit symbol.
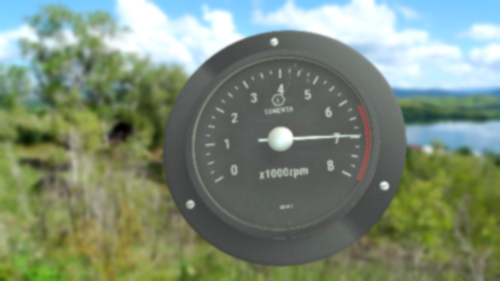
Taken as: 7000 rpm
